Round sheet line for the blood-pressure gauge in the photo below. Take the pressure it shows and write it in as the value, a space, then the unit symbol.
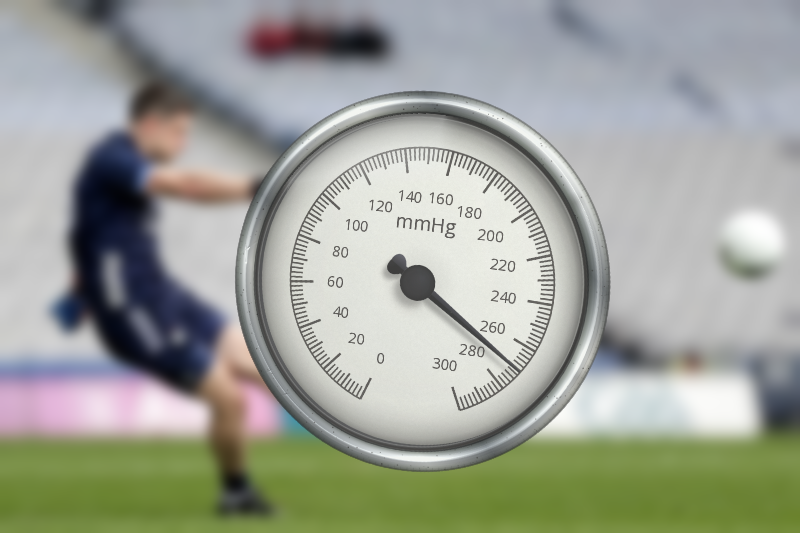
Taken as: 270 mmHg
